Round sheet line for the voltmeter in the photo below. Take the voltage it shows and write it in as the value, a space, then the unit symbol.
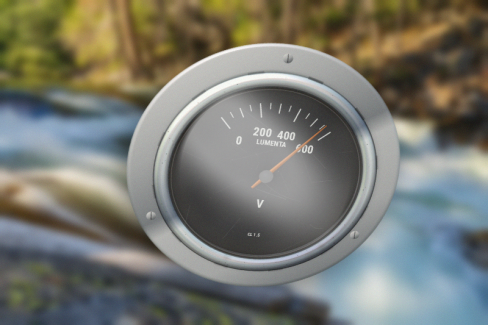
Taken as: 550 V
